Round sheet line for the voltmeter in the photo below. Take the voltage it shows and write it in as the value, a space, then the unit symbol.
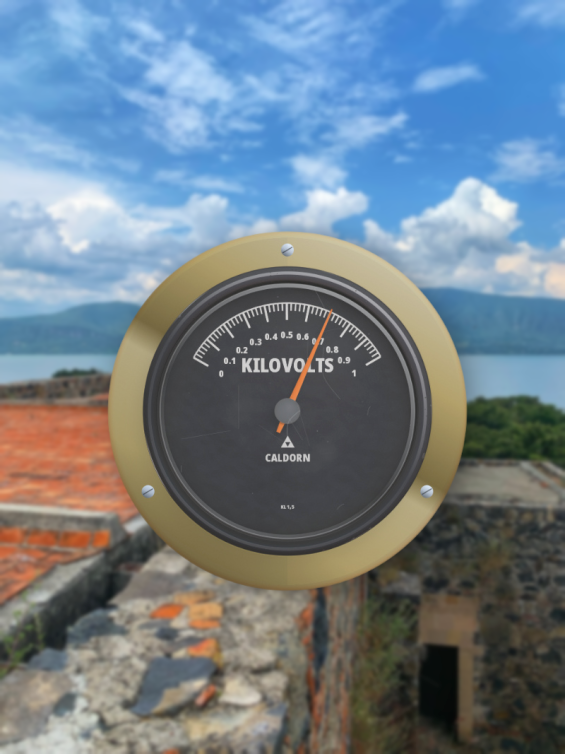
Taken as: 0.7 kV
